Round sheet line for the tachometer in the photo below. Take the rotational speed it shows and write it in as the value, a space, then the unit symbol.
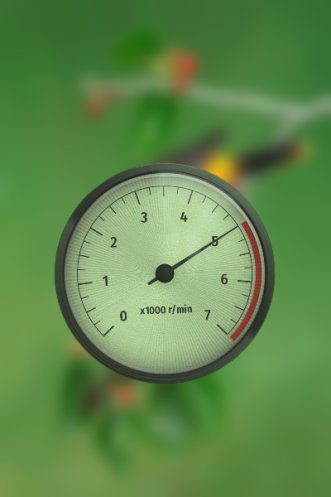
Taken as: 5000 rpm
